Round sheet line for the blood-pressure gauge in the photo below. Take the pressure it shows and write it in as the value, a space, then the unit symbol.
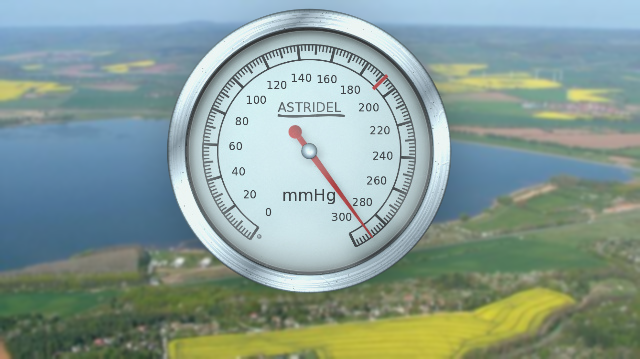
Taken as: 290 mmHg
